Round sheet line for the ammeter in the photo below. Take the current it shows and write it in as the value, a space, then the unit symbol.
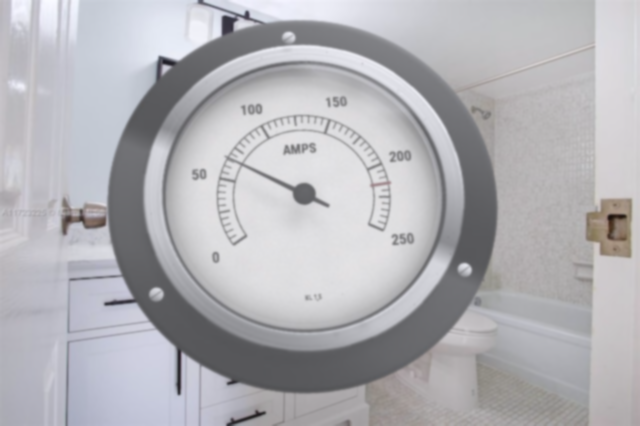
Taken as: 65 A
